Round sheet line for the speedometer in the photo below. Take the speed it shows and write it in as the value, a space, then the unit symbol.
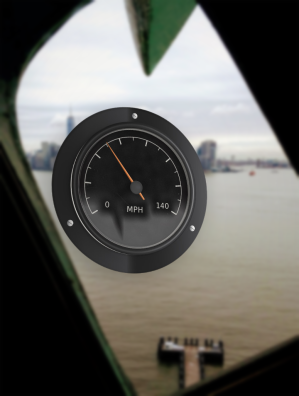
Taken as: 50 mph
